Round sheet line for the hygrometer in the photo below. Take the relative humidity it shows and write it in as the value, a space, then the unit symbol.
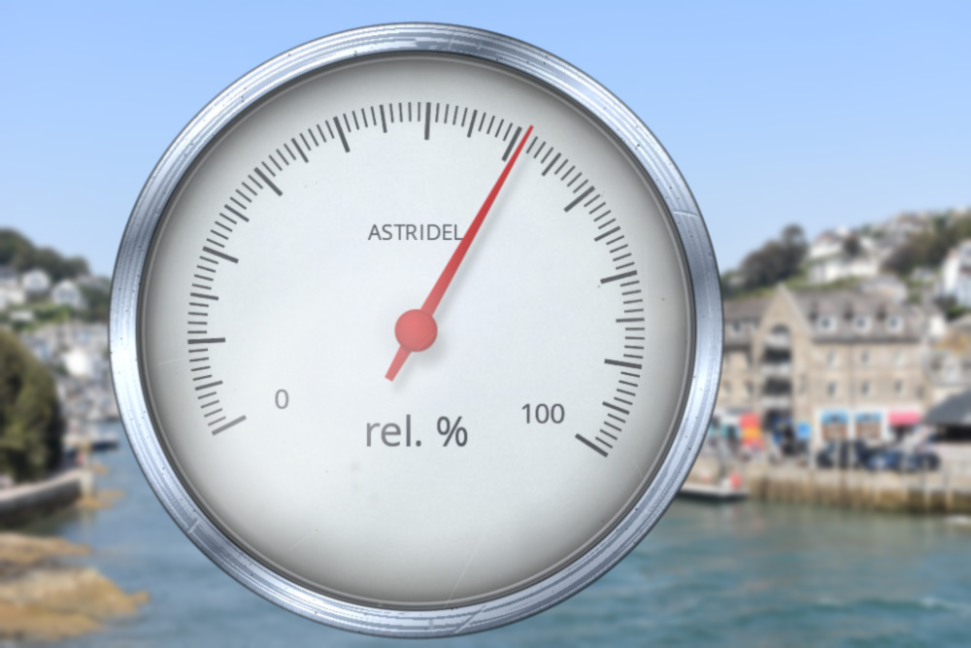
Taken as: 61 %
